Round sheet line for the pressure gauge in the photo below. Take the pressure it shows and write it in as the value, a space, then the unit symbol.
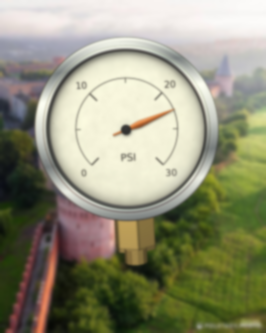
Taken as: 22.5 psi
